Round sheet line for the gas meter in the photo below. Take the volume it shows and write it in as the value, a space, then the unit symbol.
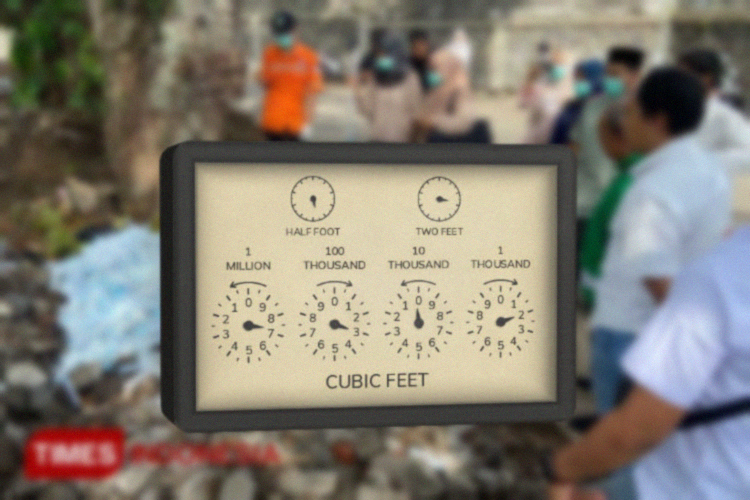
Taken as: 730200 ft³
